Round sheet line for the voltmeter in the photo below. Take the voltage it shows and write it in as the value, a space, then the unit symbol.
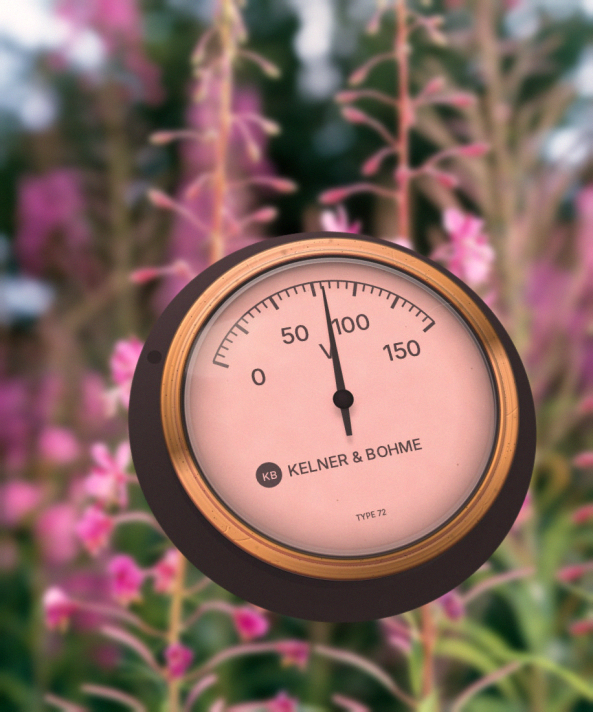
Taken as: 80 V
